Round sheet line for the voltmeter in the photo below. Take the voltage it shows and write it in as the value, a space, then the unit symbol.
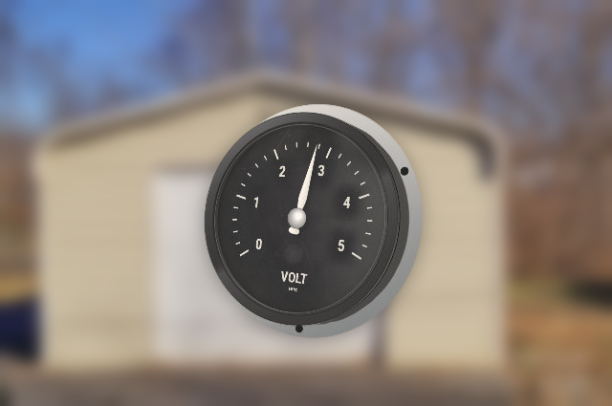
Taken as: 2.8 V
